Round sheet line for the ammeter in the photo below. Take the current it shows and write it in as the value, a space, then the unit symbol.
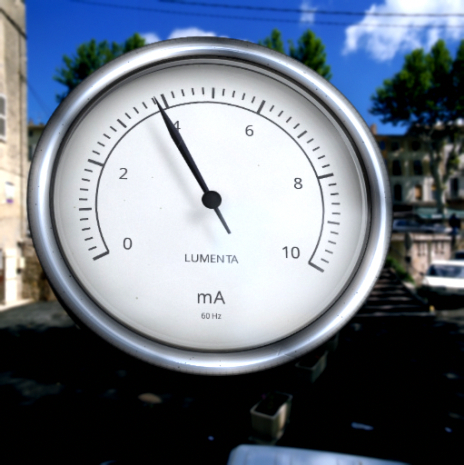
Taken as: 3.8 mA
